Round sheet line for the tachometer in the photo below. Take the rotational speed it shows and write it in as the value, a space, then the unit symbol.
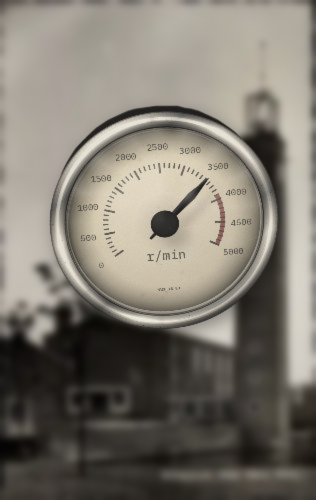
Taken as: 3500 rpm
